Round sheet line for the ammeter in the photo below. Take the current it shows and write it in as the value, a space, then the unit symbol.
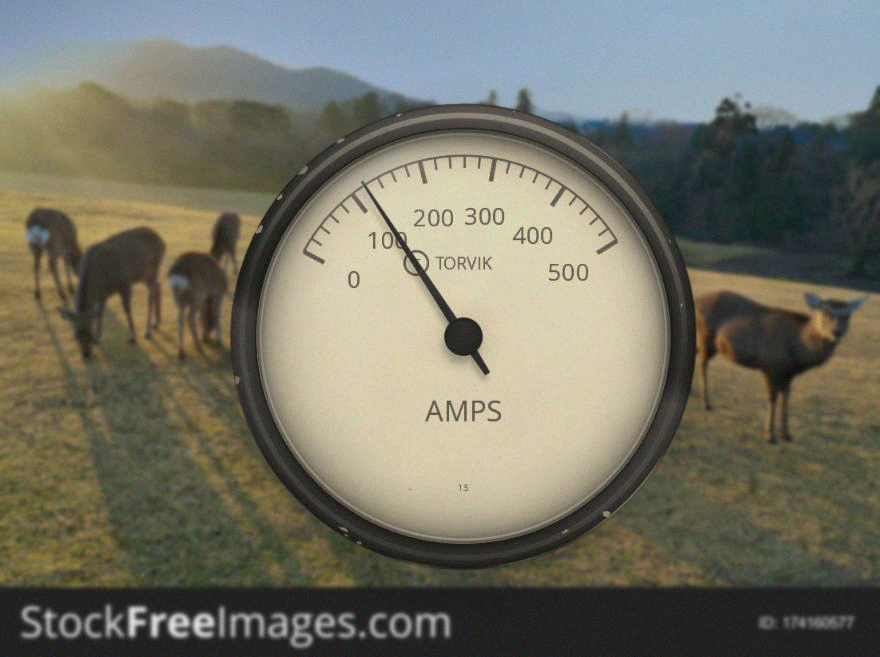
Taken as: 120 A
